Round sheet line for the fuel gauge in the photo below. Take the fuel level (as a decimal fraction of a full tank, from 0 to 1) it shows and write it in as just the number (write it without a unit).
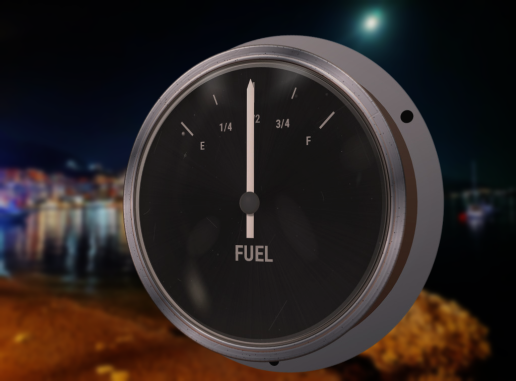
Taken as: 0.5
